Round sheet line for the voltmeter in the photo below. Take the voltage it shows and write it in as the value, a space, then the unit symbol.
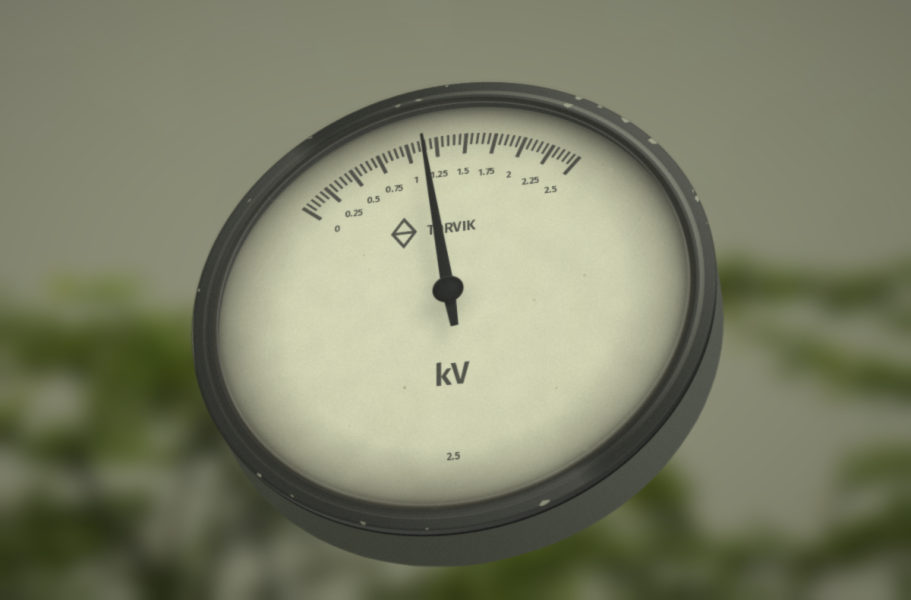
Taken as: 1.15 kV
